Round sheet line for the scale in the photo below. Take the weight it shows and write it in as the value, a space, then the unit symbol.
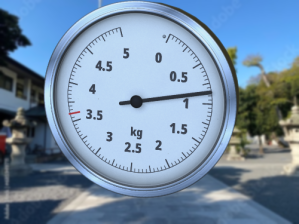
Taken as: 0.85 kg
